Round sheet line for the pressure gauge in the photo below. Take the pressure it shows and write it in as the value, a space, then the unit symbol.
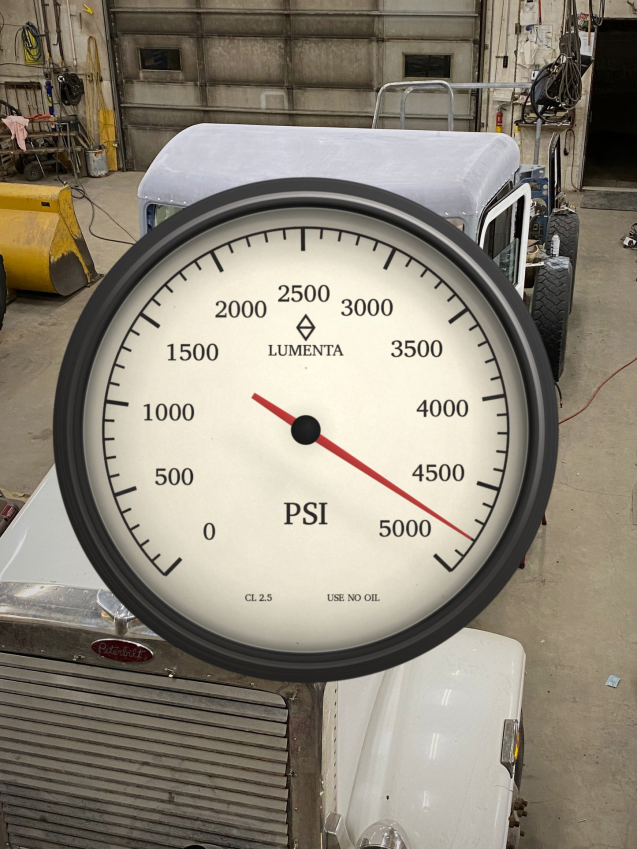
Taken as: 4800 psi
